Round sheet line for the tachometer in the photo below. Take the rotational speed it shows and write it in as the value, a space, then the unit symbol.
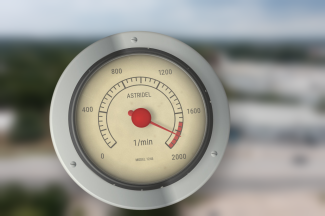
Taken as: 1850 rpm
